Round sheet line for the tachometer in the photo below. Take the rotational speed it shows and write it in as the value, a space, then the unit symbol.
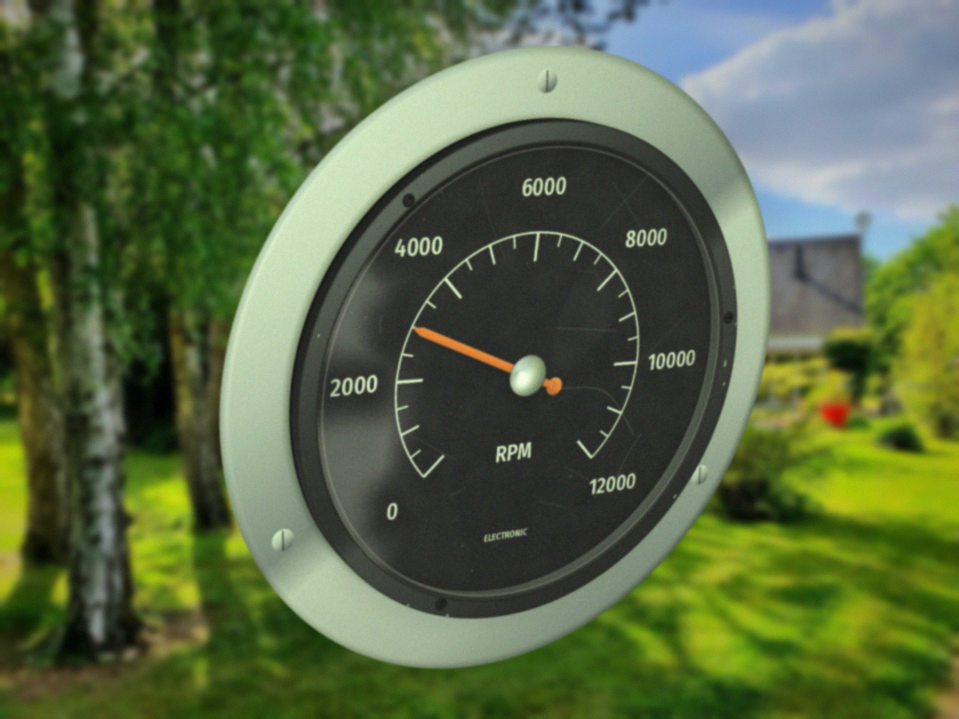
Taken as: 3000 rpm
